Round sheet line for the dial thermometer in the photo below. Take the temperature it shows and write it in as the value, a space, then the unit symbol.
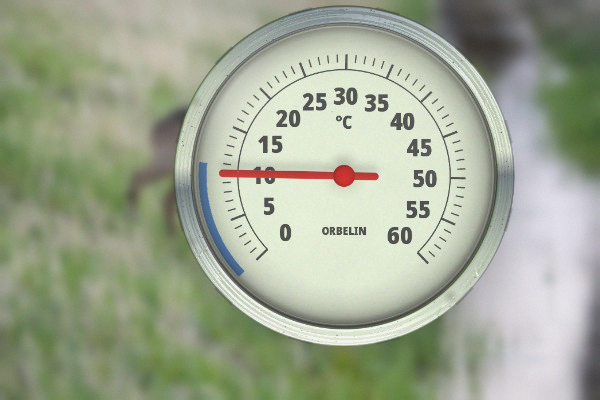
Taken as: 10 °C
